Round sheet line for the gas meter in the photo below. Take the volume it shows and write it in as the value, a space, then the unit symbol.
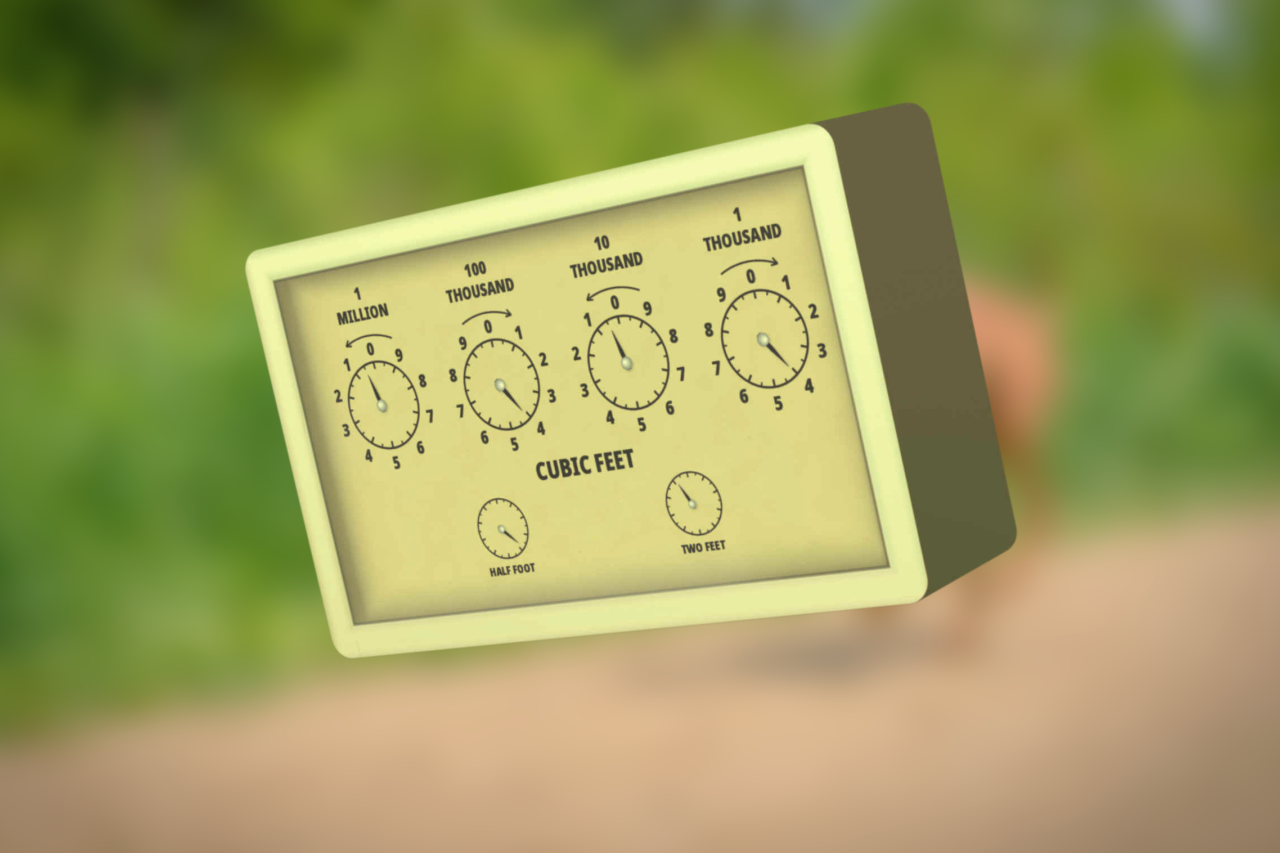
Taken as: 40400 ft³
